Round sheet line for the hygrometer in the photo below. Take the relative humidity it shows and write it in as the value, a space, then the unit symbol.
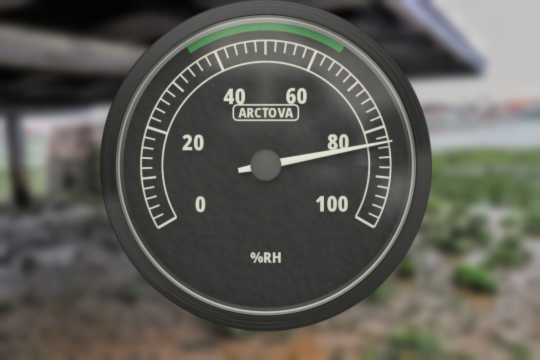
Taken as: 83 %
